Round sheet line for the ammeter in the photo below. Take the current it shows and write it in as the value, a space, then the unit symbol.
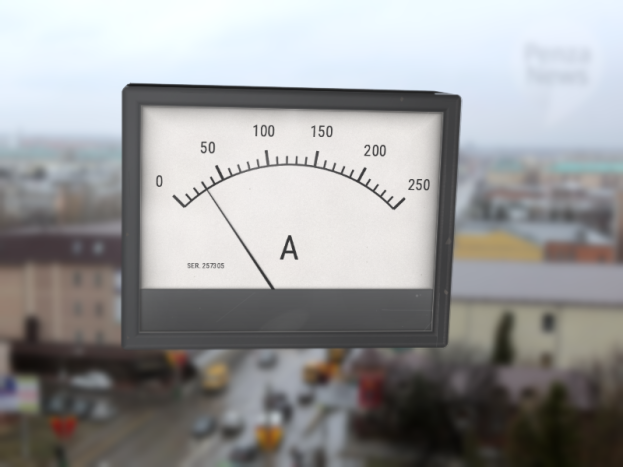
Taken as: 30 A
